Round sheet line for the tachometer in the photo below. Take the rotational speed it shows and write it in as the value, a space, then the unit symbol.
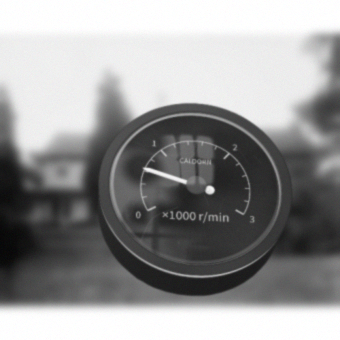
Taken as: 600 rpm
